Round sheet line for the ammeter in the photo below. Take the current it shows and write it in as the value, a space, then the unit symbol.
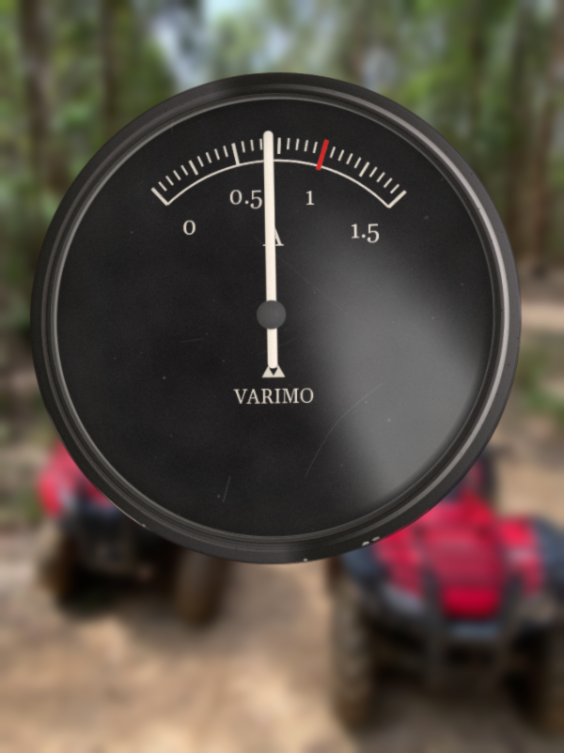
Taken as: 0.7 A
